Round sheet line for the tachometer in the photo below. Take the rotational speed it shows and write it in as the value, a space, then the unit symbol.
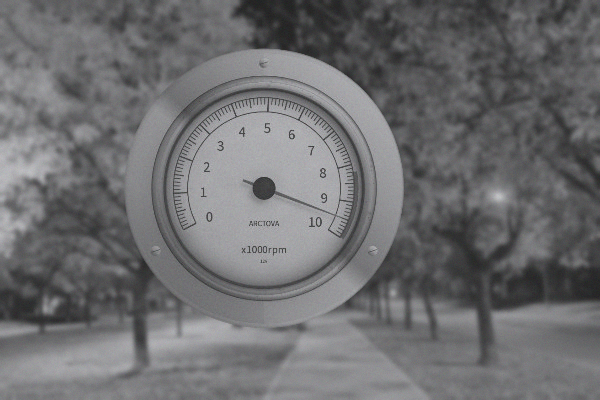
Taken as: 9500 rpm
